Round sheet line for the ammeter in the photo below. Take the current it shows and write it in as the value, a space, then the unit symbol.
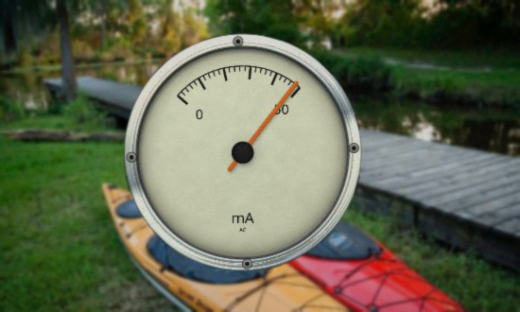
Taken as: 48 mA
